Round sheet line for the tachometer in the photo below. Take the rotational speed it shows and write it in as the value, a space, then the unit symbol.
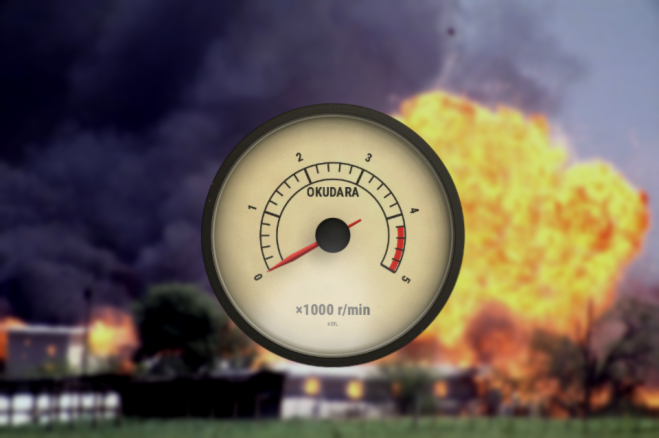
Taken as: 0 rpm
